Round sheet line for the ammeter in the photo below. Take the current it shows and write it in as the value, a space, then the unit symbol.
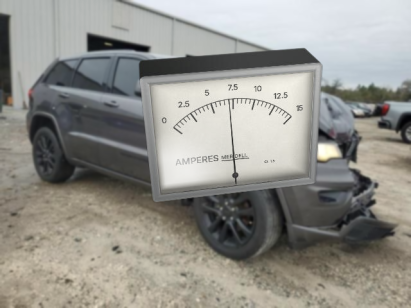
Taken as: 7 A
